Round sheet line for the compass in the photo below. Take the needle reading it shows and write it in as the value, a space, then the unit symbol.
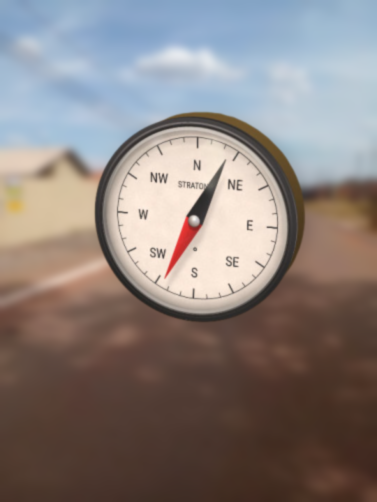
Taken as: 205 °
